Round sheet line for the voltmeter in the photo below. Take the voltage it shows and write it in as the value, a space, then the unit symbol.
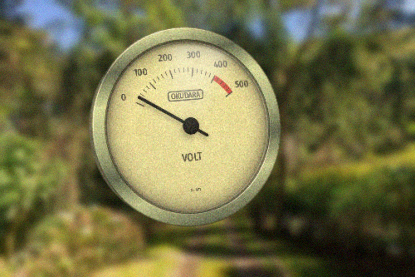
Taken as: 20 V
